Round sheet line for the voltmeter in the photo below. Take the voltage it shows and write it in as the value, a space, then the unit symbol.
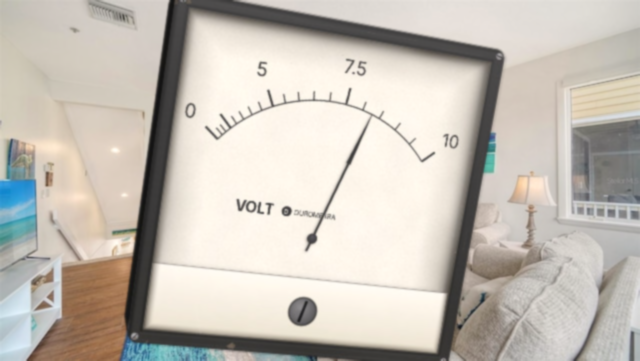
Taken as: 8.25 V
